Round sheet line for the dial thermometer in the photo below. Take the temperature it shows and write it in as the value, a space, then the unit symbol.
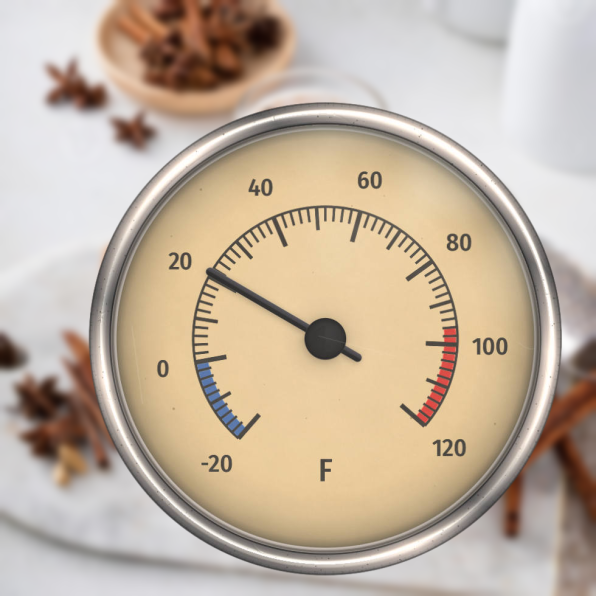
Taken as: 21 °F
